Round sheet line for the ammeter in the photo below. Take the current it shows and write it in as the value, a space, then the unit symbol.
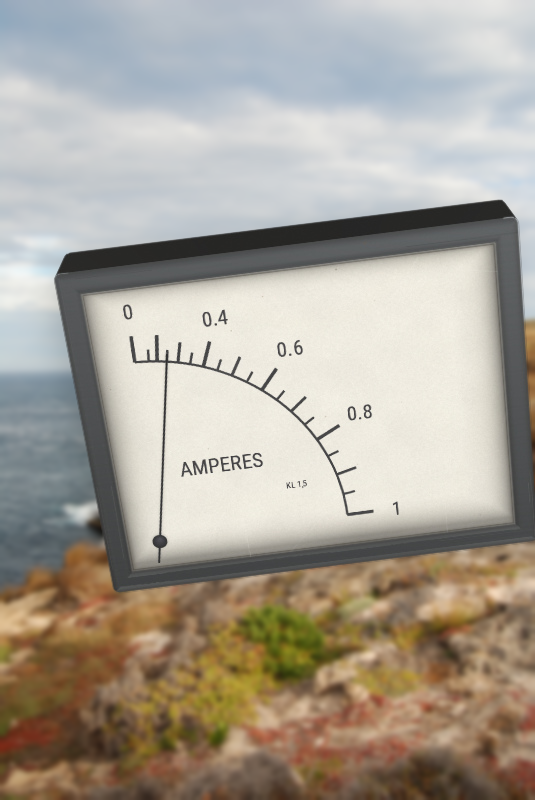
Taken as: 0.25 A
